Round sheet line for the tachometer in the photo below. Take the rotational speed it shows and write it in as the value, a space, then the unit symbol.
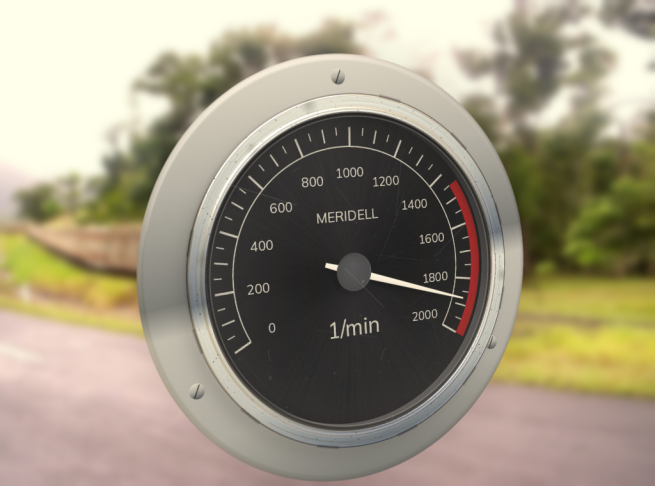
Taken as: 1875 rpm
